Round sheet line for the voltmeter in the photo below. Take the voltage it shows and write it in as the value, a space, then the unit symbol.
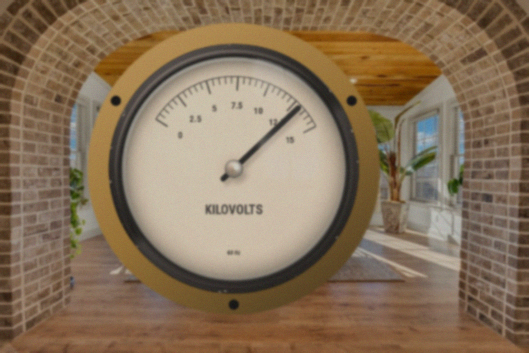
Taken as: 13 kV
